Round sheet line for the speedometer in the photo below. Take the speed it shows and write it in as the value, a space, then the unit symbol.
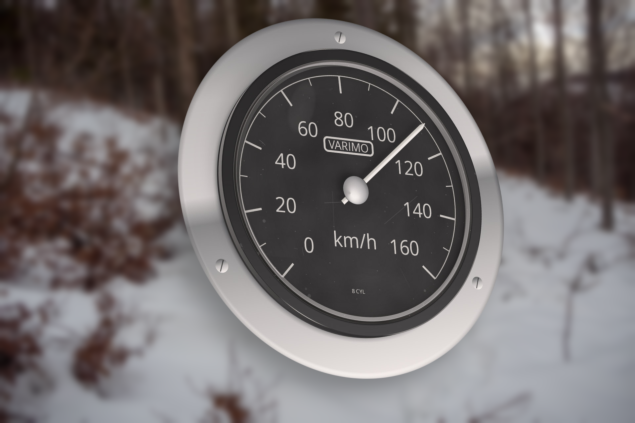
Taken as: 110 km/h
